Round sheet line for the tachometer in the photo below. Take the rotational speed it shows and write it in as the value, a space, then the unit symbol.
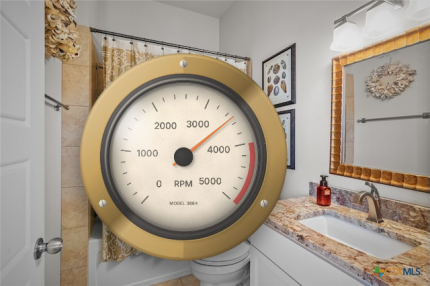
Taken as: 3500 rpm
